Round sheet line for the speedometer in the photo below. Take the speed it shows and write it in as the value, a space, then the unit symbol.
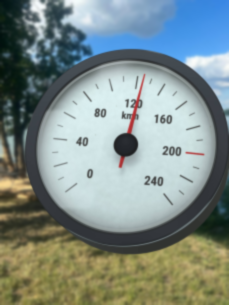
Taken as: 125 km/h
